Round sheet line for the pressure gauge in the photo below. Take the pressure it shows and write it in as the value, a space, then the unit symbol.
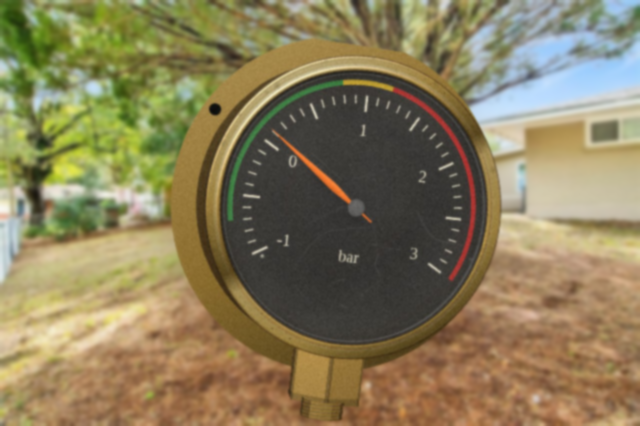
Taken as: 0.1 bar
